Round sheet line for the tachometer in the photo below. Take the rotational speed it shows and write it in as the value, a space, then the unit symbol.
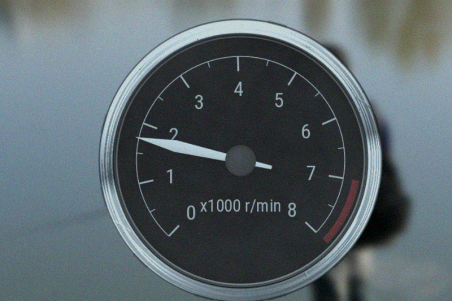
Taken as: 1750 rpm
